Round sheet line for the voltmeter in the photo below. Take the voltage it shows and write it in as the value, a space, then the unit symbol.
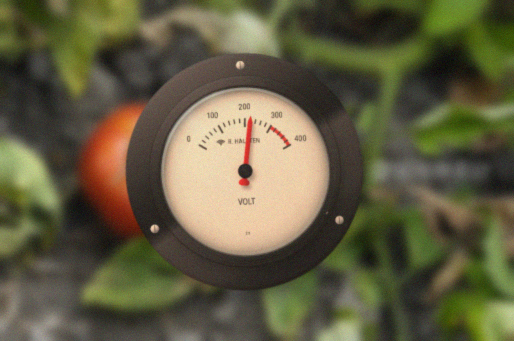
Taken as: 220 V
